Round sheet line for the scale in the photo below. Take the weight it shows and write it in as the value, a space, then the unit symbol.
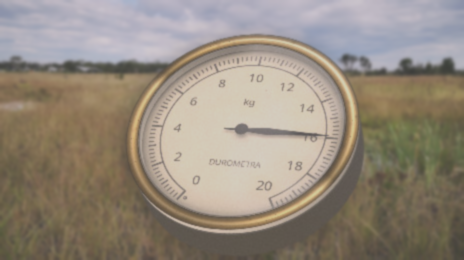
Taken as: 16 kg
